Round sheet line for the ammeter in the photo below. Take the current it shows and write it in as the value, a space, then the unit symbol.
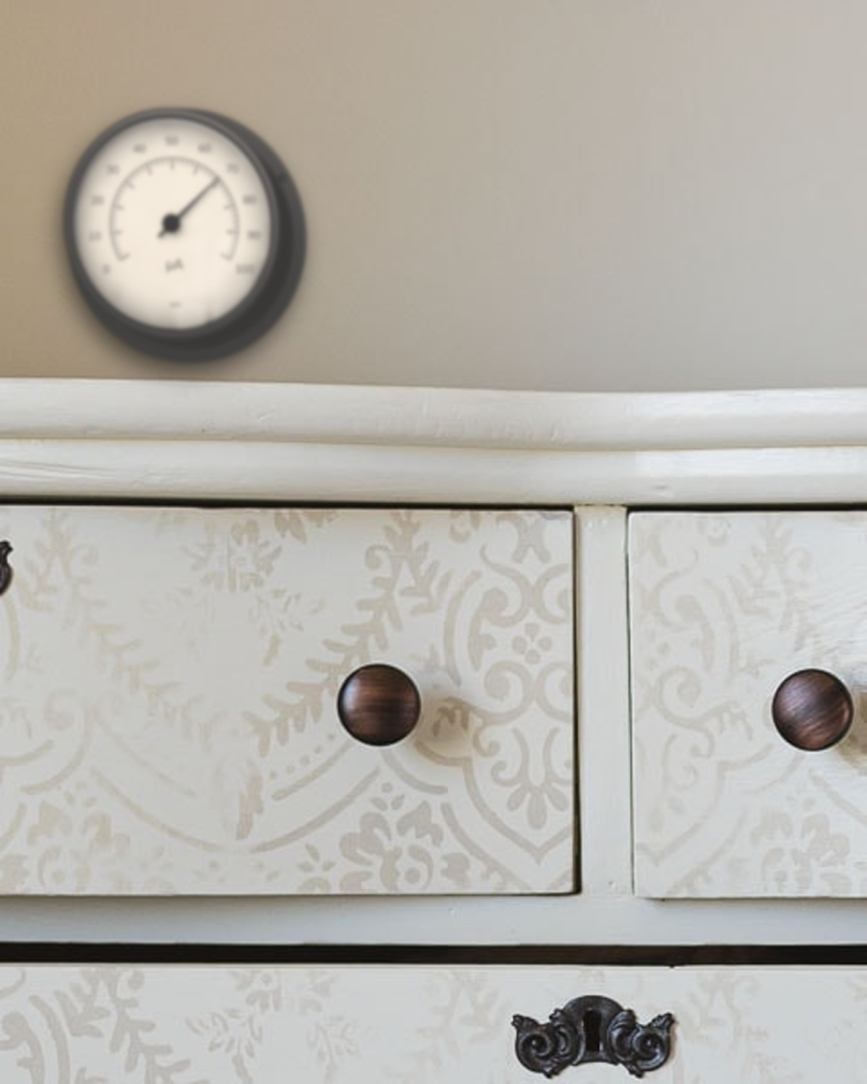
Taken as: 70 µA
